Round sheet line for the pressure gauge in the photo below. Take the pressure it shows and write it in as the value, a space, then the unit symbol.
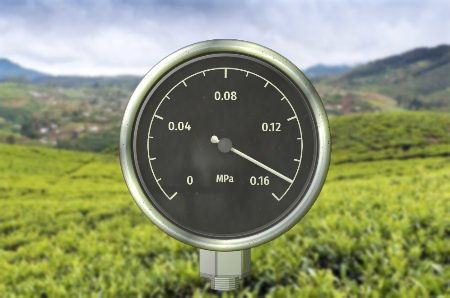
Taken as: 0.15 MPa
